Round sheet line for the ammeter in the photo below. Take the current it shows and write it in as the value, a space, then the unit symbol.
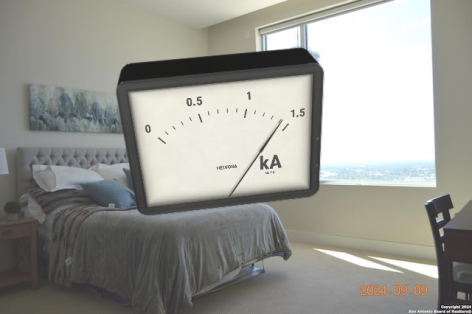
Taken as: 1.4 kA
